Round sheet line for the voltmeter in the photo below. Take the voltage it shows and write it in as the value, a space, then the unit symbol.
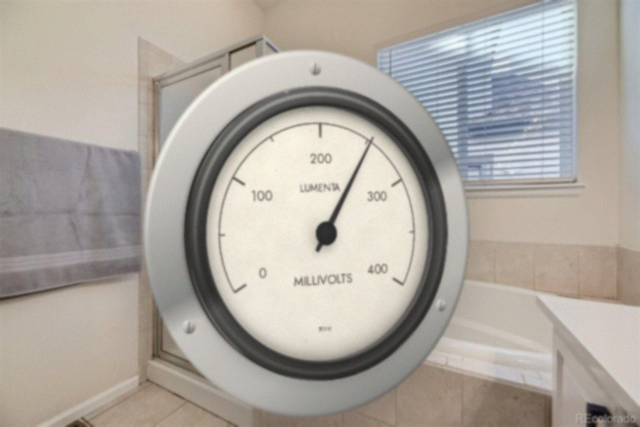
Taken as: 250 mV
